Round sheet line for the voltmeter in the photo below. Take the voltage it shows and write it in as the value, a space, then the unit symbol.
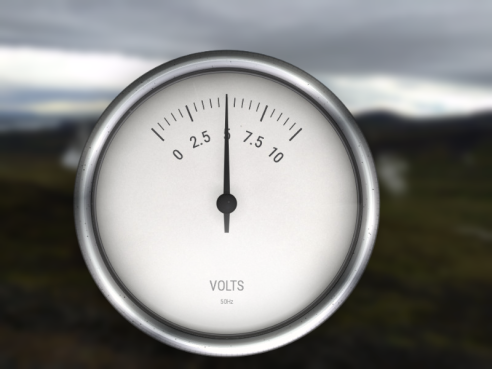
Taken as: 5 V
